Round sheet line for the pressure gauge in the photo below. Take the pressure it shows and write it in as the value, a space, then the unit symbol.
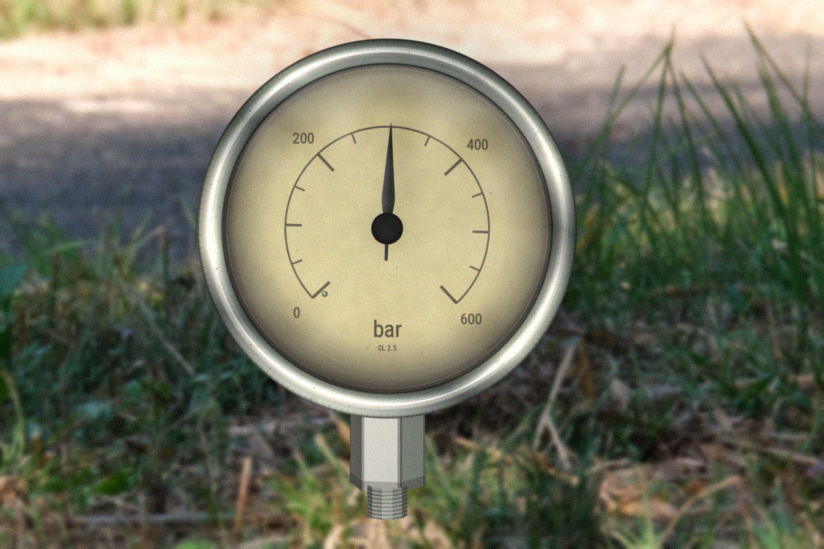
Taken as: 300 bar
